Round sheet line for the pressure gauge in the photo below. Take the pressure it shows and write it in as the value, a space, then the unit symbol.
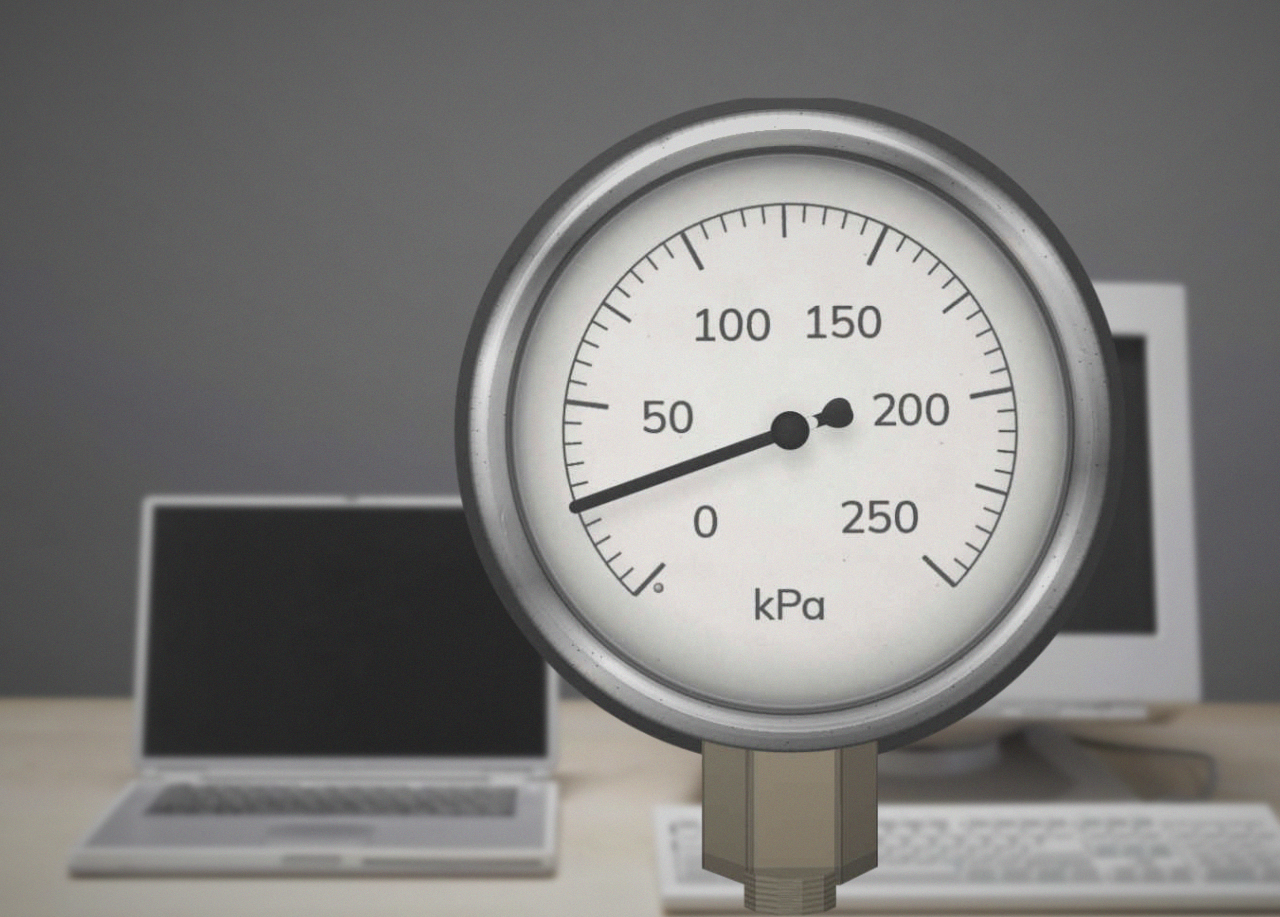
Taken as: 25 kPa
